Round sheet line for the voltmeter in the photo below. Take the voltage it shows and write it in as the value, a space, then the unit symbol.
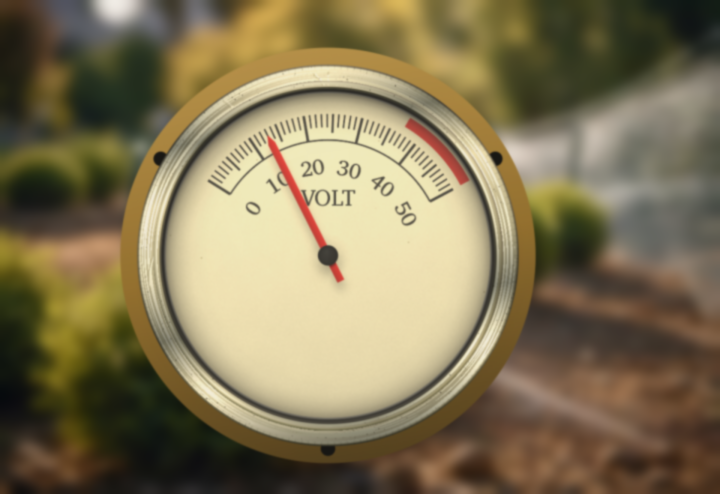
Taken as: 13 V
